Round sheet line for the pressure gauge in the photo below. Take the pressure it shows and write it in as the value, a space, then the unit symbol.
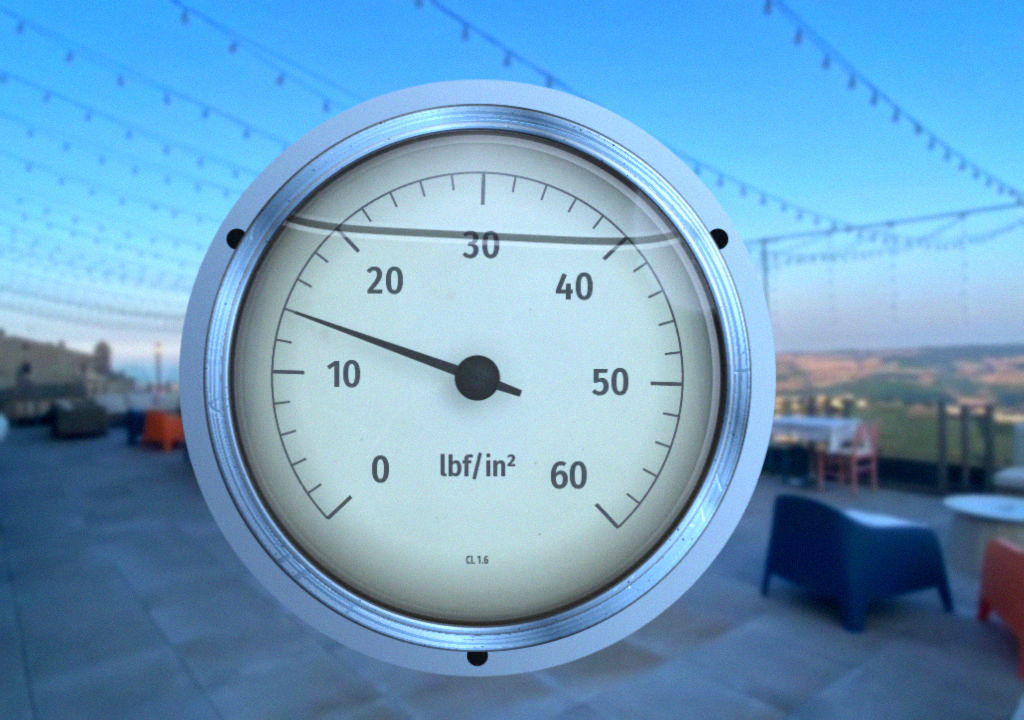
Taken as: 14 psi
